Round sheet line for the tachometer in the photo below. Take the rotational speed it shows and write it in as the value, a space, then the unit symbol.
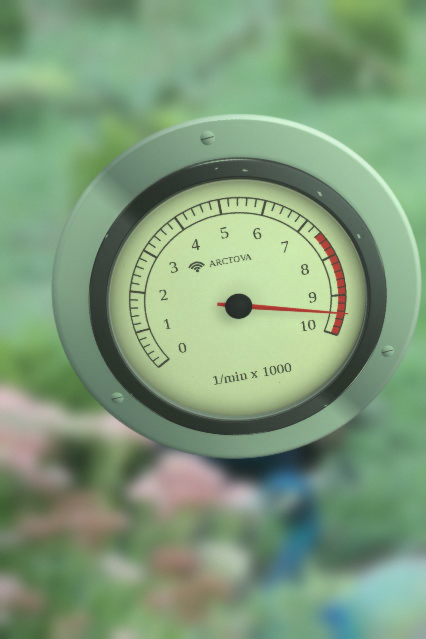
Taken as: 9400 rpm
